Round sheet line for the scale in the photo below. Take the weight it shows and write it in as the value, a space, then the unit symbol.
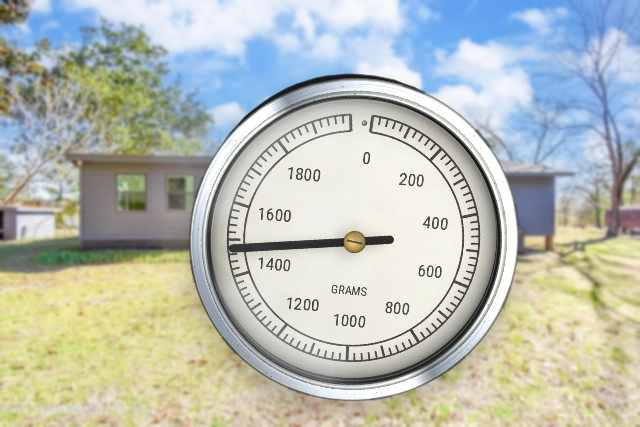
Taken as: 1480 g
